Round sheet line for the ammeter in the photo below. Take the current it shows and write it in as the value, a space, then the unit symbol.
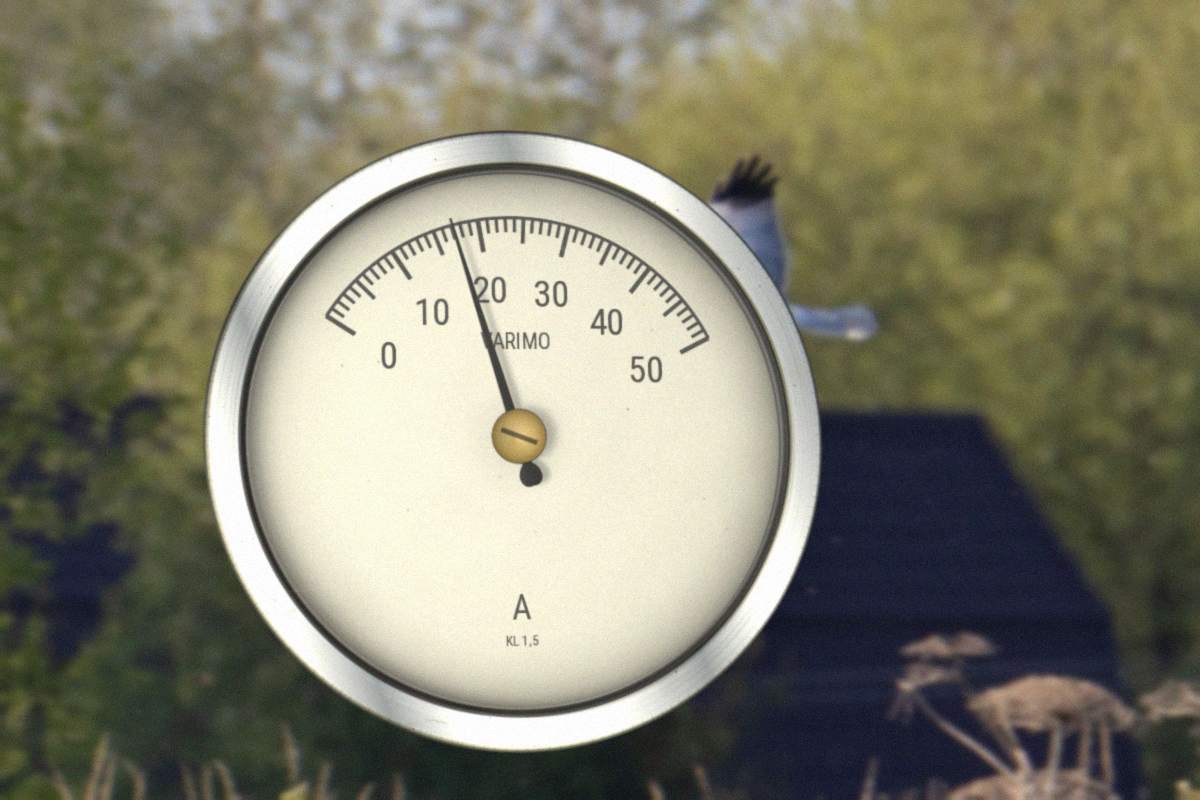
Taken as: 17 A
